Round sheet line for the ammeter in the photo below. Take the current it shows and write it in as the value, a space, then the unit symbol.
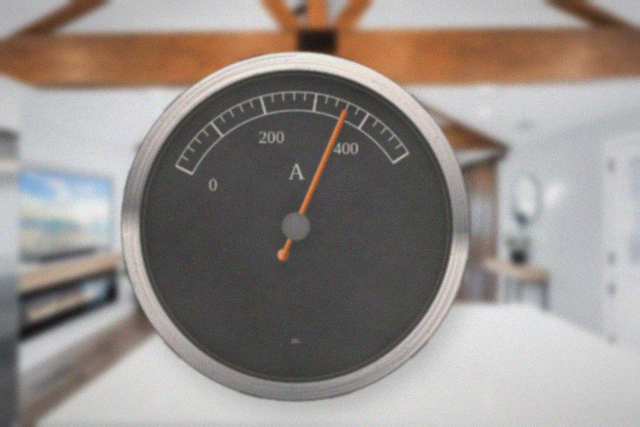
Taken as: 360 A
